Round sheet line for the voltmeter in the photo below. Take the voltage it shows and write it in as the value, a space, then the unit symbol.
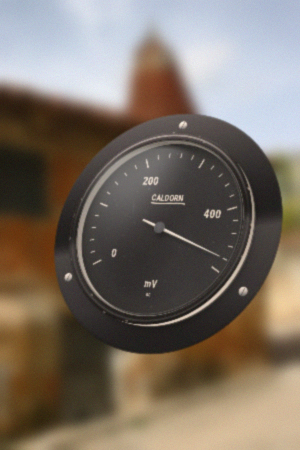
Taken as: 480 mV
